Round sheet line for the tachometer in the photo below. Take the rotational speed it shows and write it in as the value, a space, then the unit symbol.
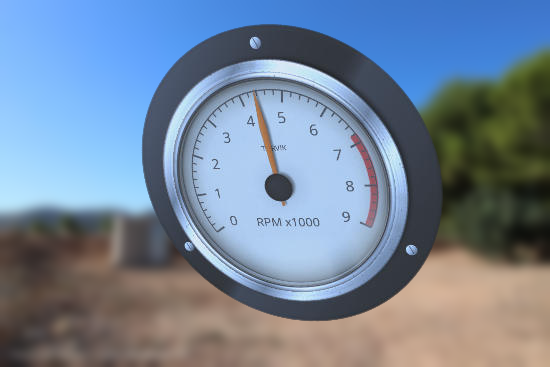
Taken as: 4400 rpm
